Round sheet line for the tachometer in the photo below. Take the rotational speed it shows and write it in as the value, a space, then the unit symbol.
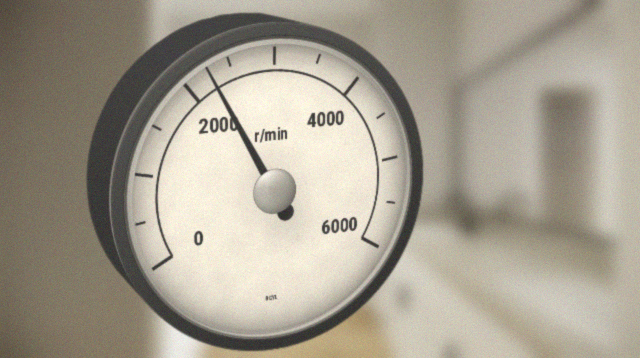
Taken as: 2250 rpm
